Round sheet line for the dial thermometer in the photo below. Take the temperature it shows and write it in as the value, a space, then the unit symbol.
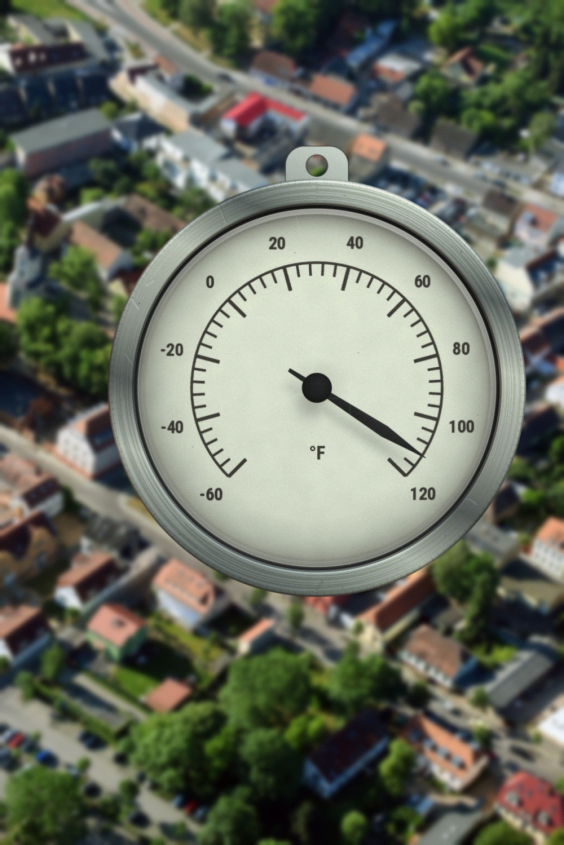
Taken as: 112 °F
